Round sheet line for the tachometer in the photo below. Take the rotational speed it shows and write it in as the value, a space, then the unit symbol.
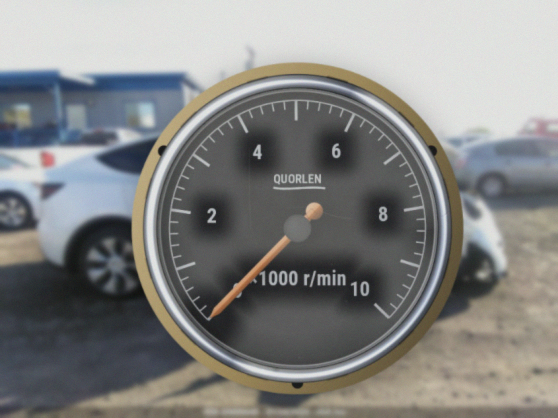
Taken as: 0 rpm
